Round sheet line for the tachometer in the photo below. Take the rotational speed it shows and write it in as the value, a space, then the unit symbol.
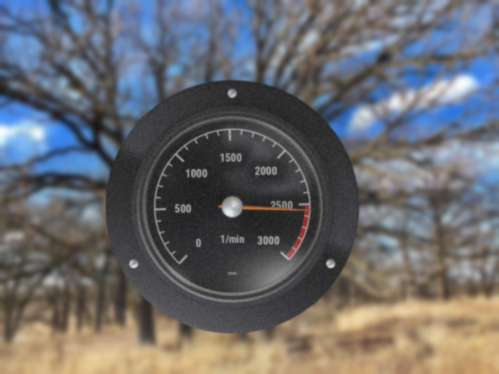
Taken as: 2550 rpm
